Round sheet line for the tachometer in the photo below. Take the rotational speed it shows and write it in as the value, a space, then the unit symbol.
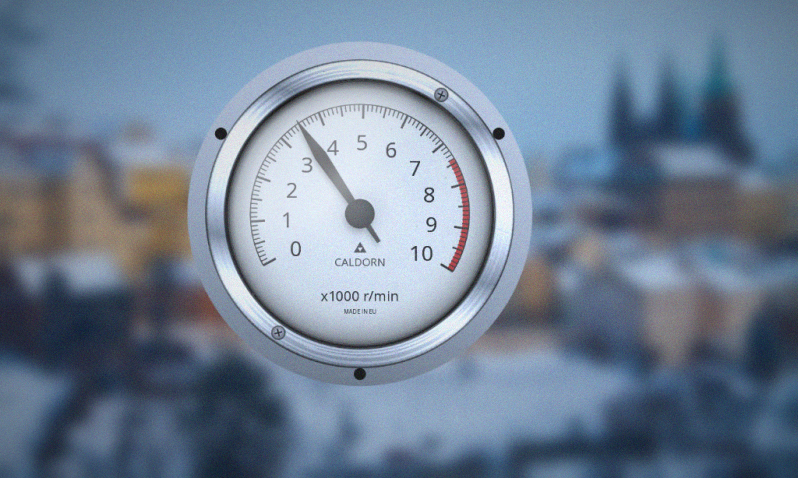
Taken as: 3500 rpm
